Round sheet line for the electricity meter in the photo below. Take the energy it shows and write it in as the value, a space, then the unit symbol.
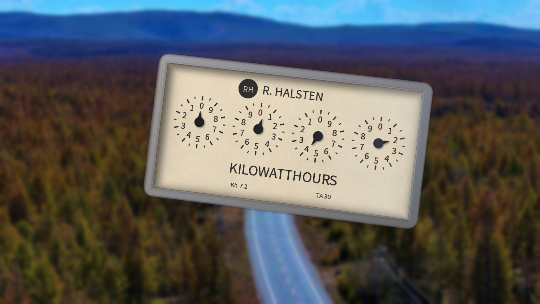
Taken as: 42 kWh
